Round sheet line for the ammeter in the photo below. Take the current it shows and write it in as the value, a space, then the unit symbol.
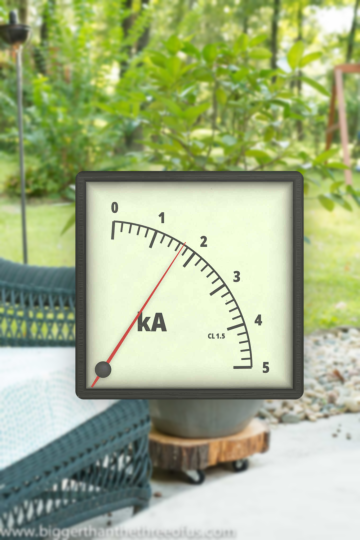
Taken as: 1.7 kA
